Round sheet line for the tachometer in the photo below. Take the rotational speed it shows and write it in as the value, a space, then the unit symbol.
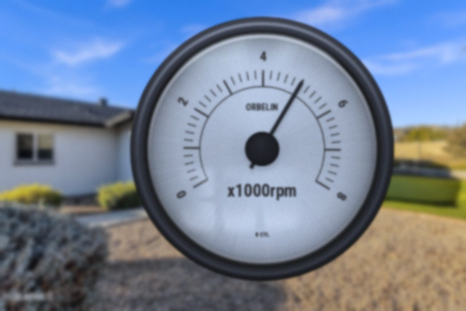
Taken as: 5000 rpm
